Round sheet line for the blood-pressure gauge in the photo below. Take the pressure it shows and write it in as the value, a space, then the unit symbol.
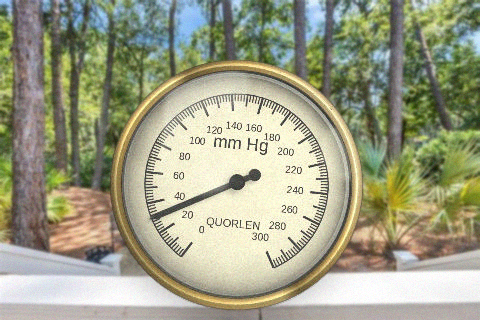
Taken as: 30 mmHg
